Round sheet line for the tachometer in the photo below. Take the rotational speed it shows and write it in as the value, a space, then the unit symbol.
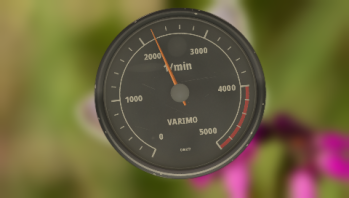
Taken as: 2200 rpm
